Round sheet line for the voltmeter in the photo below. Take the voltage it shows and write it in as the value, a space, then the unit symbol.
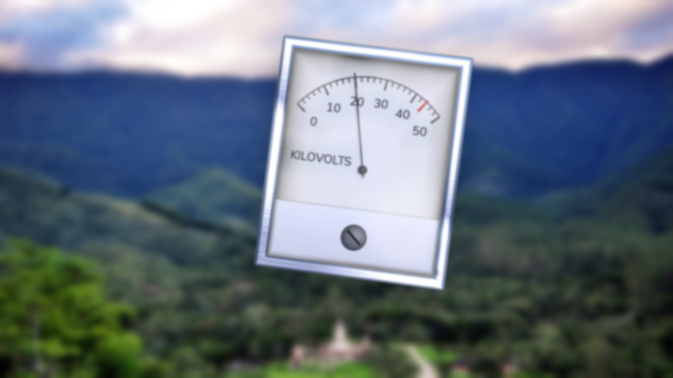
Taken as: 20 kV
